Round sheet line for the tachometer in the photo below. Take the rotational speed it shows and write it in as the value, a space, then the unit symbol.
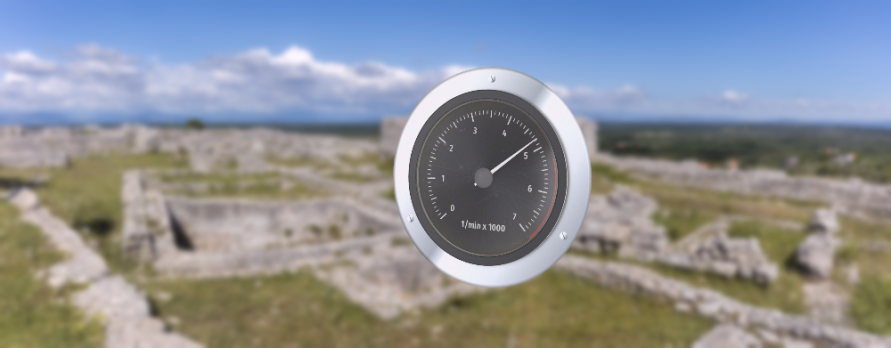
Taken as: 4800 rpm
